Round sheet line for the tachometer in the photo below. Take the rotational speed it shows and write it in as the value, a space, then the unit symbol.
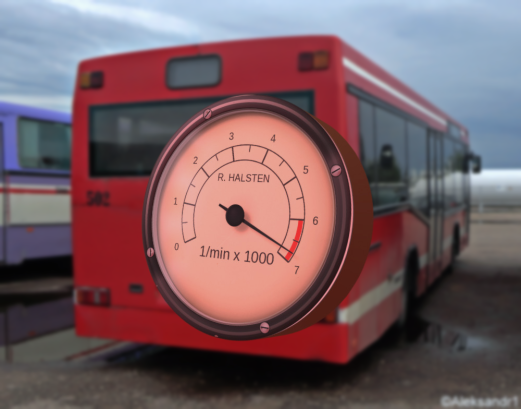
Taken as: 6750 rpm
